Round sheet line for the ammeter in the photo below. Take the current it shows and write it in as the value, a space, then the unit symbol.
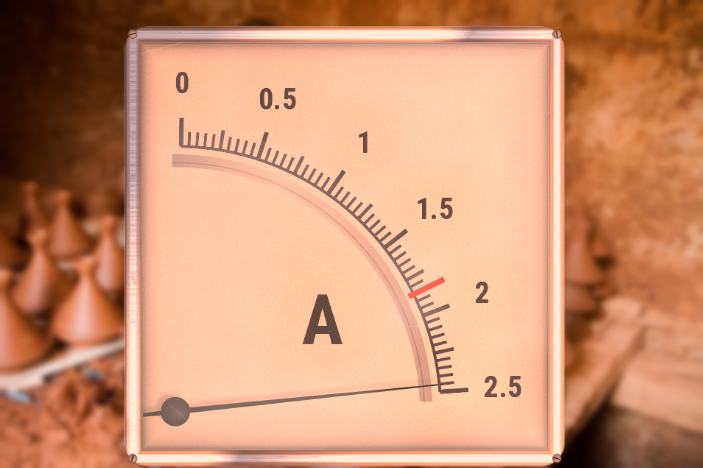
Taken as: 2.45 A
